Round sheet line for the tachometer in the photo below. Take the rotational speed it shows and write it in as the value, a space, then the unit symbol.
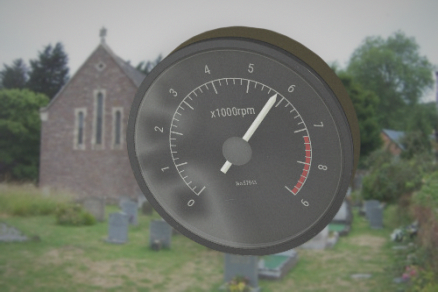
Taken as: 5800 rpm
